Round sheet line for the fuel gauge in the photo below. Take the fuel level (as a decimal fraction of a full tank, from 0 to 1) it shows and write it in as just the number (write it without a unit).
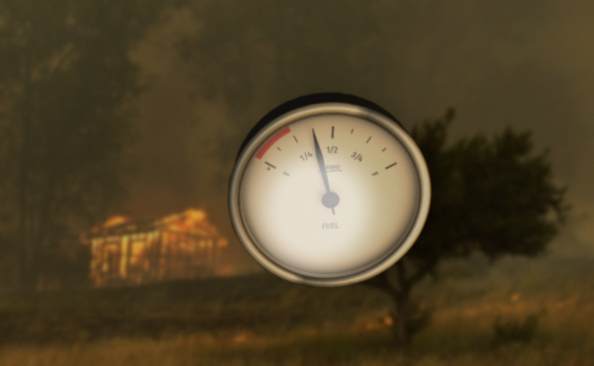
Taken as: 0.375
